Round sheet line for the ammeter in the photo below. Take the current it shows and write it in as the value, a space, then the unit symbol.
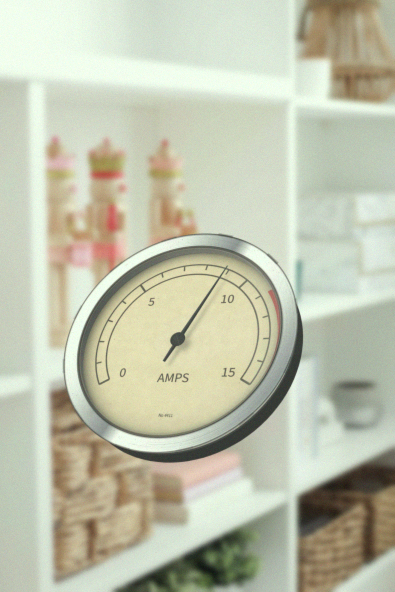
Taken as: 9 A
